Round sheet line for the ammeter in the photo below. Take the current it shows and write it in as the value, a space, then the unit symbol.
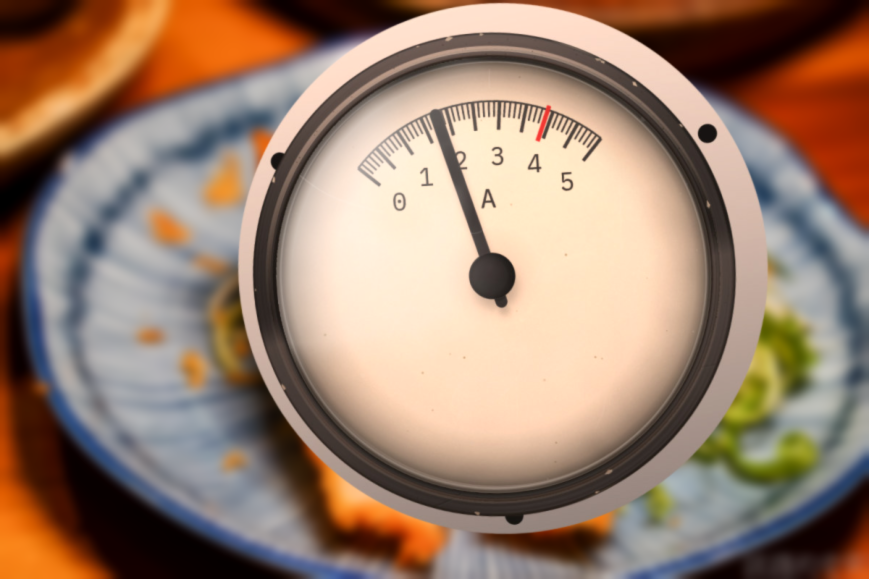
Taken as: 1.8 A
